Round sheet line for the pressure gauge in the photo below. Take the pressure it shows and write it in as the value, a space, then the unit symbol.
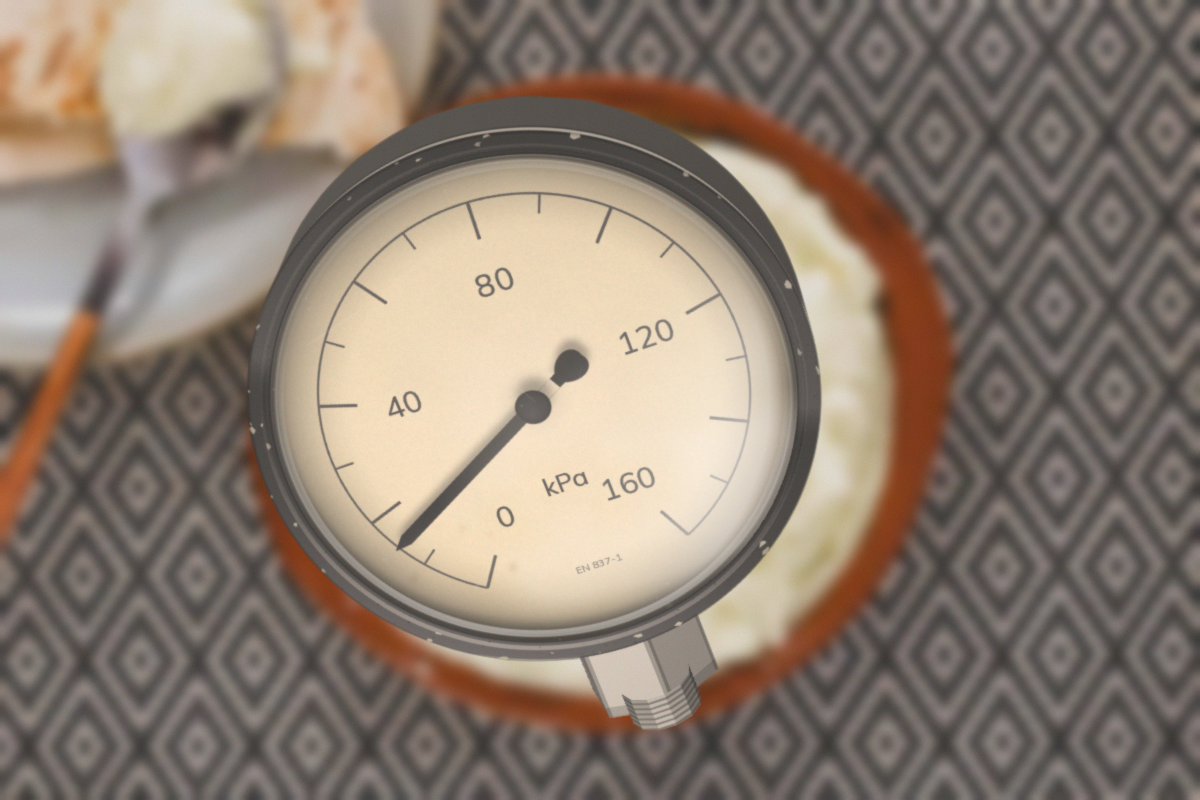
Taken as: 15 kPa
